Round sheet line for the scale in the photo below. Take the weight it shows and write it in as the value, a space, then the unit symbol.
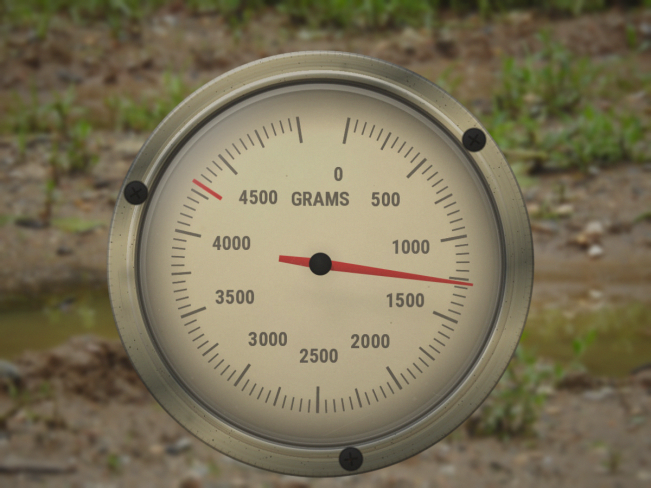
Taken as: 1275 g
